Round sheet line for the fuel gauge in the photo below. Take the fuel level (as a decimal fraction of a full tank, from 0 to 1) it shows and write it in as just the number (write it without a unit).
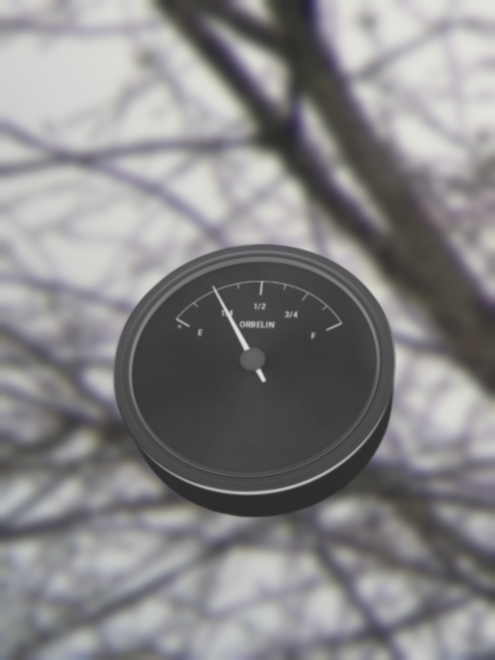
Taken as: 0.25
